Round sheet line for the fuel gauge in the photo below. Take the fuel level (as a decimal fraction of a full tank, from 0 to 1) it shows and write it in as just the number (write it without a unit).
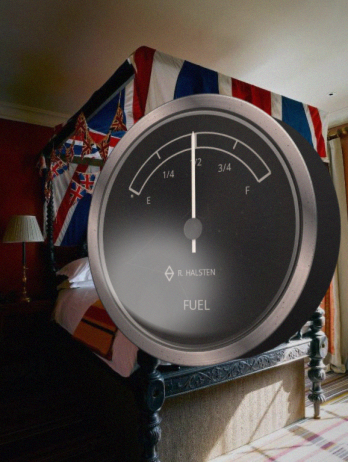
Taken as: 0.5
